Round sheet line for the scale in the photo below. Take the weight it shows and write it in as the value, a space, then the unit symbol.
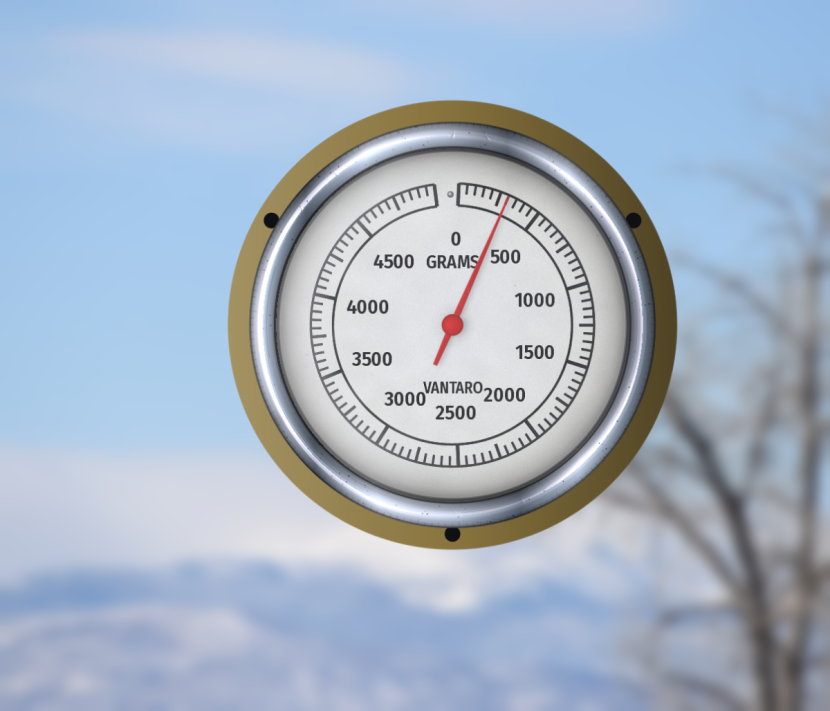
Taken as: 300 g
